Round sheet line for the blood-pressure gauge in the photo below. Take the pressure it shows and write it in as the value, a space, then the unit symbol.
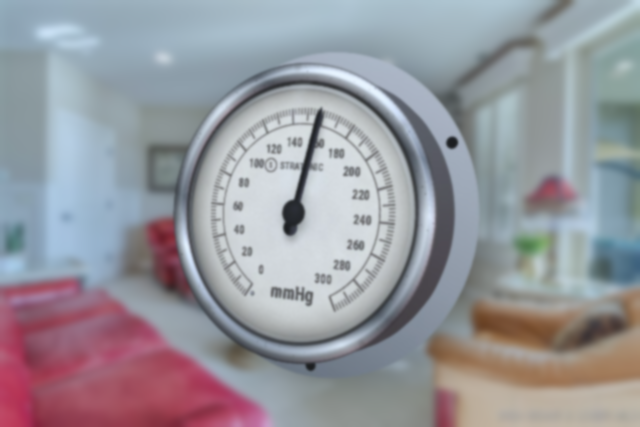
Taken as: 160 mmHg
